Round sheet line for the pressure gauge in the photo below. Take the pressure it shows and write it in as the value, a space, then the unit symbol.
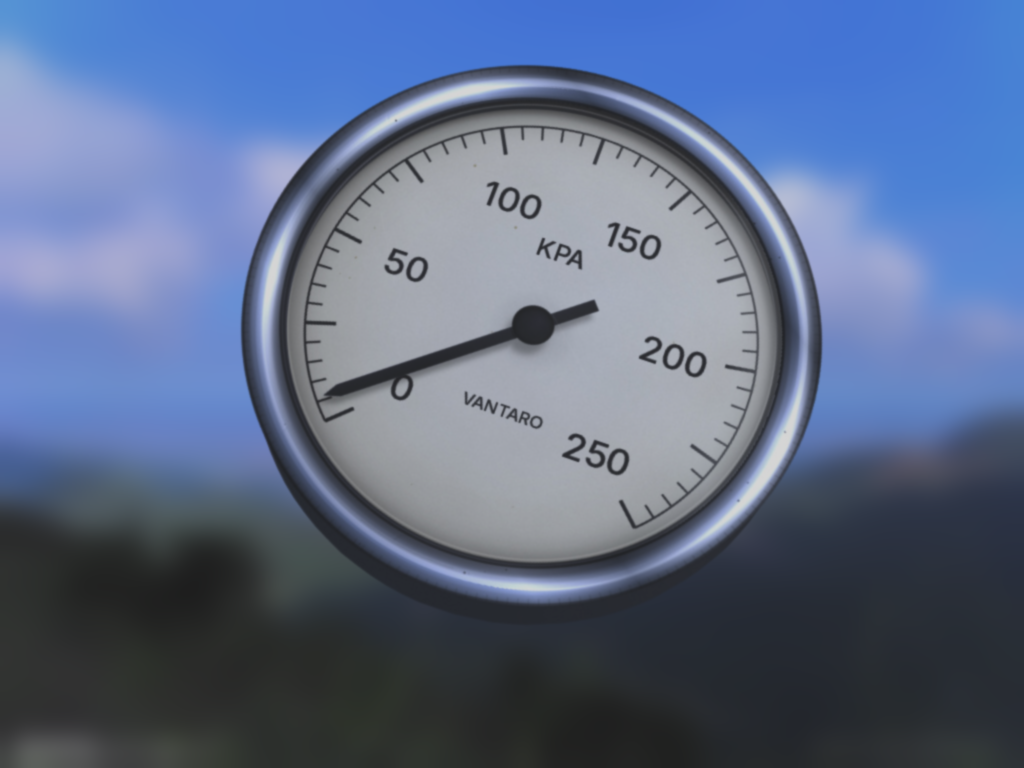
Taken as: 5 kPa
